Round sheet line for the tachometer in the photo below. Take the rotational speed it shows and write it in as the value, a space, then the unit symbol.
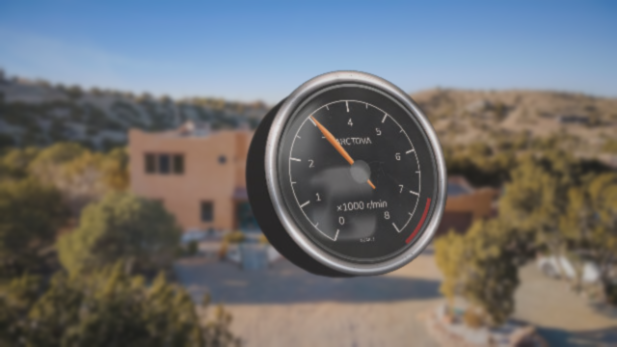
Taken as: 3000 rpm
